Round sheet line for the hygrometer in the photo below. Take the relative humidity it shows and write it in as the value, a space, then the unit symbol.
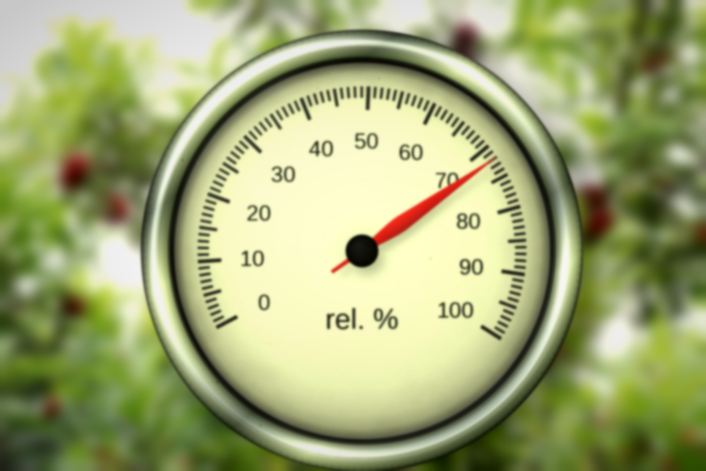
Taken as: 72 %
